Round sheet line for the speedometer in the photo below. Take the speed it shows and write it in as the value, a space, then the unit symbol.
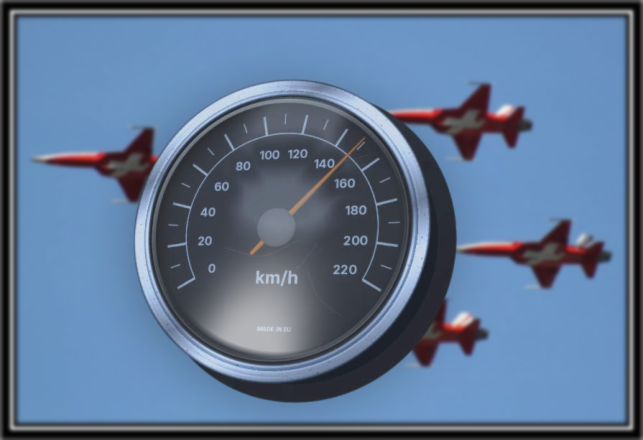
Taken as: 150 km/h
